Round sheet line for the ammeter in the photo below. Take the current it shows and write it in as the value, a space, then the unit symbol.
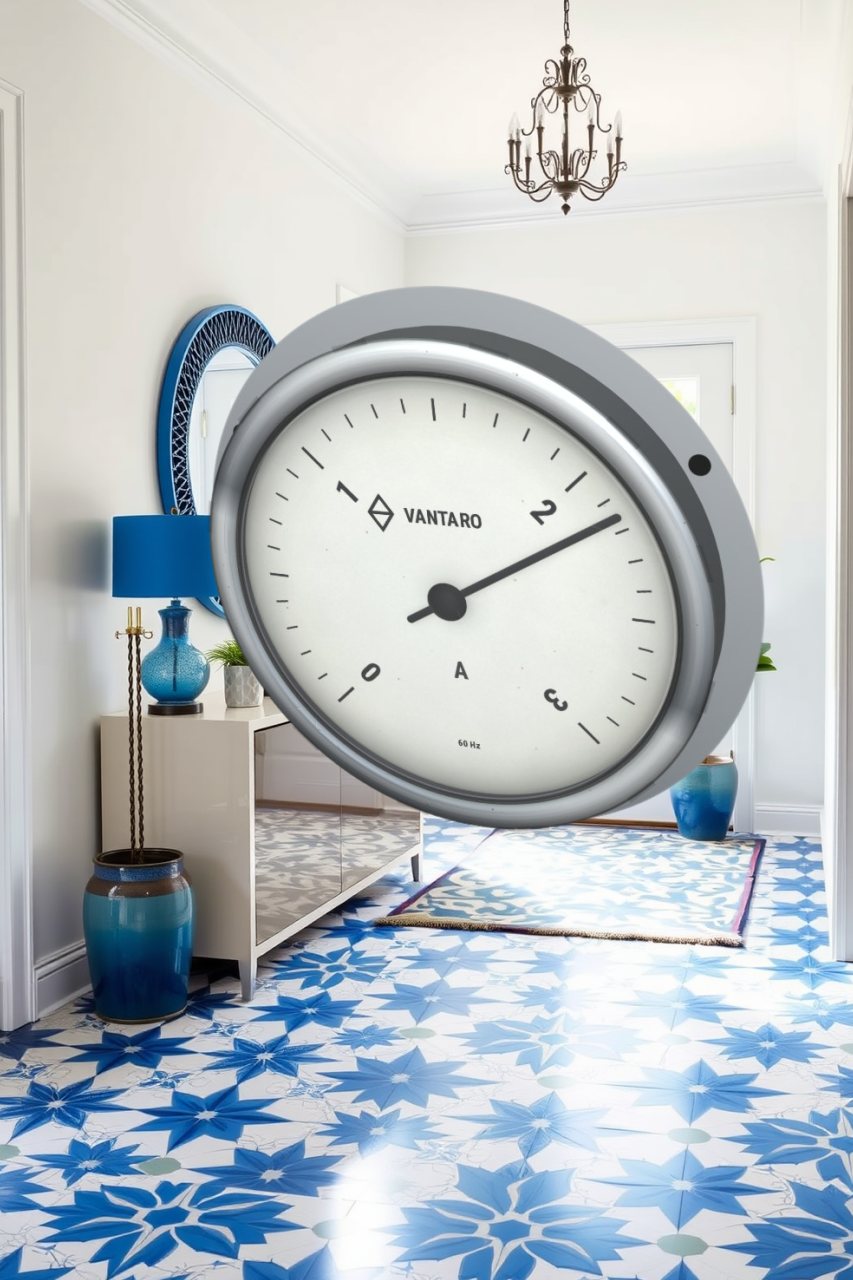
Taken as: 2.15 A
